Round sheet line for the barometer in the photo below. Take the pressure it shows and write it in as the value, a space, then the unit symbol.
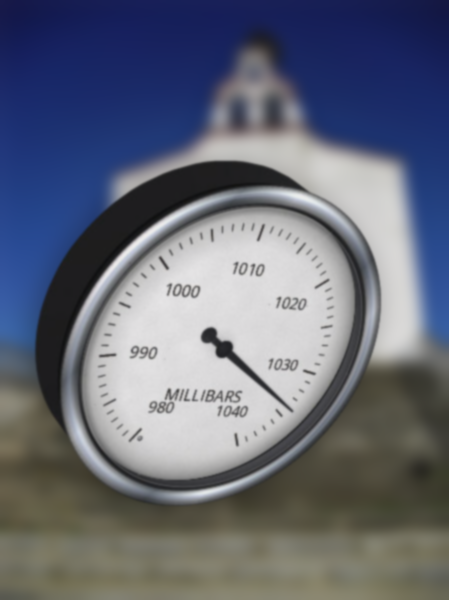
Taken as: 1034 mbar
